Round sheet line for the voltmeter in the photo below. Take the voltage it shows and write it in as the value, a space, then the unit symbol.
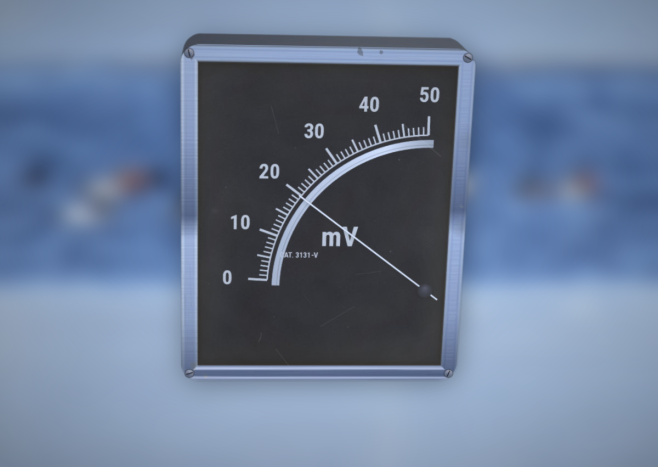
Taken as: 20 mV
